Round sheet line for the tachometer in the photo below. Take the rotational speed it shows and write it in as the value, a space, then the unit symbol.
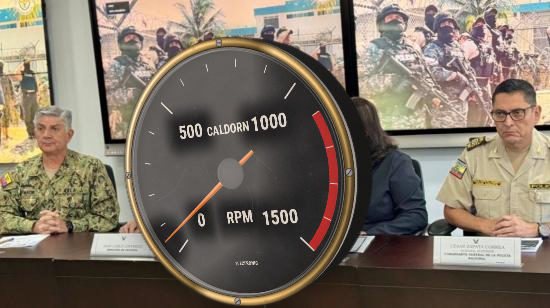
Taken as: 50 rpm
